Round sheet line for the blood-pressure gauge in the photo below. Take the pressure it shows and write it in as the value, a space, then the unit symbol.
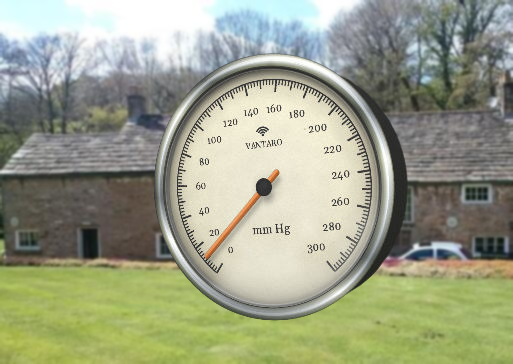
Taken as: 10 mmHg
